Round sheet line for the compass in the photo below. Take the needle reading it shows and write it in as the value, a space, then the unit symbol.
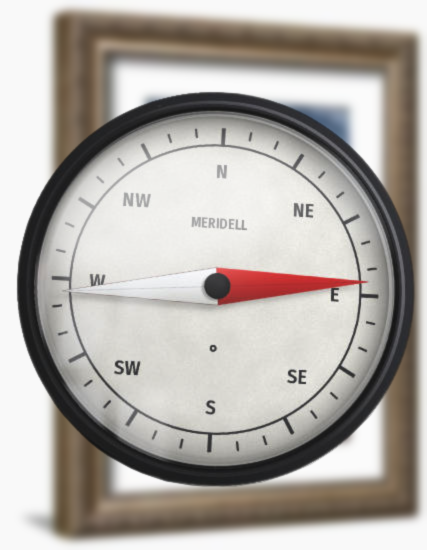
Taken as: 85 °
